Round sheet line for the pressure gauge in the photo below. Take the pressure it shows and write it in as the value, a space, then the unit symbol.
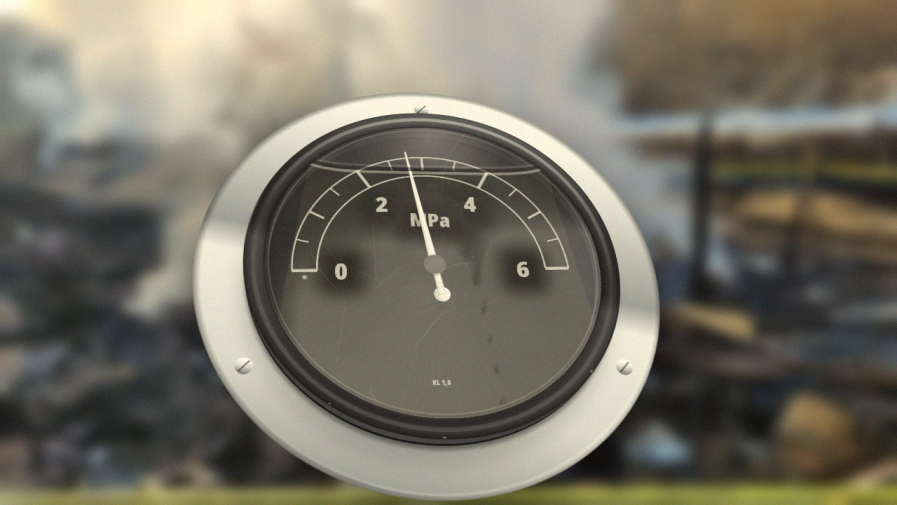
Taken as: 2.75 MPa
